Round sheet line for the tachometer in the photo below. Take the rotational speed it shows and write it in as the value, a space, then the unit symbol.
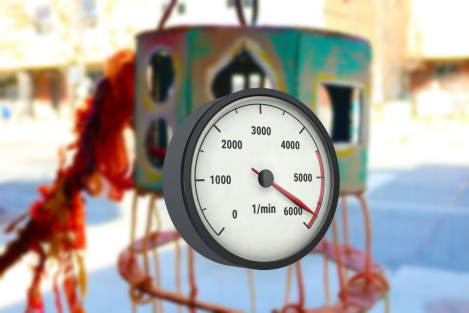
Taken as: 5750 rpm
